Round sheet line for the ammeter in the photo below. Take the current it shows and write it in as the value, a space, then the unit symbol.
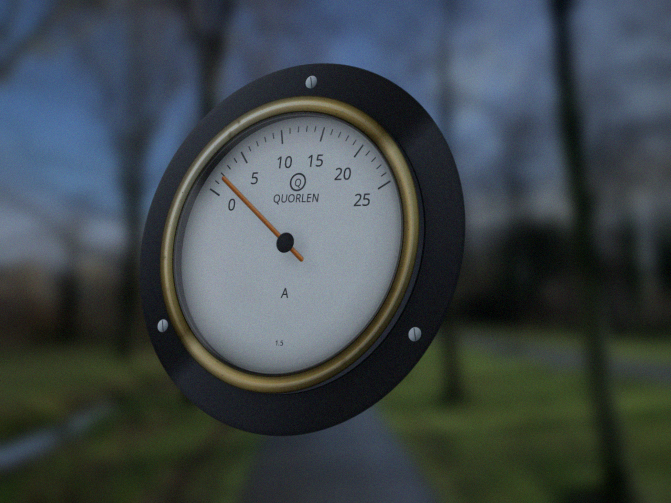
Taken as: 2 A
